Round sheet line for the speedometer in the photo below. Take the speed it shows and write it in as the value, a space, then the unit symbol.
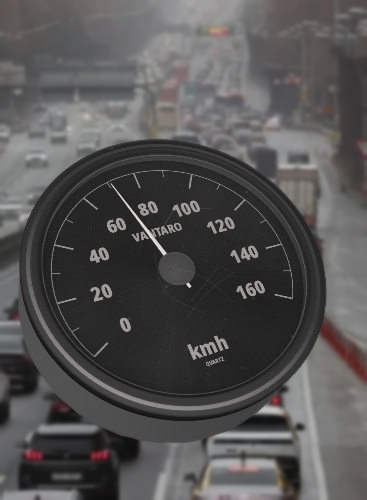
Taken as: 70 km/h
